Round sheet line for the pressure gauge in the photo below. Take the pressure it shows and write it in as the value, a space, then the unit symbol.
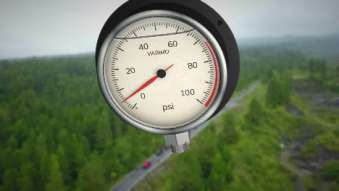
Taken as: 5 psi
